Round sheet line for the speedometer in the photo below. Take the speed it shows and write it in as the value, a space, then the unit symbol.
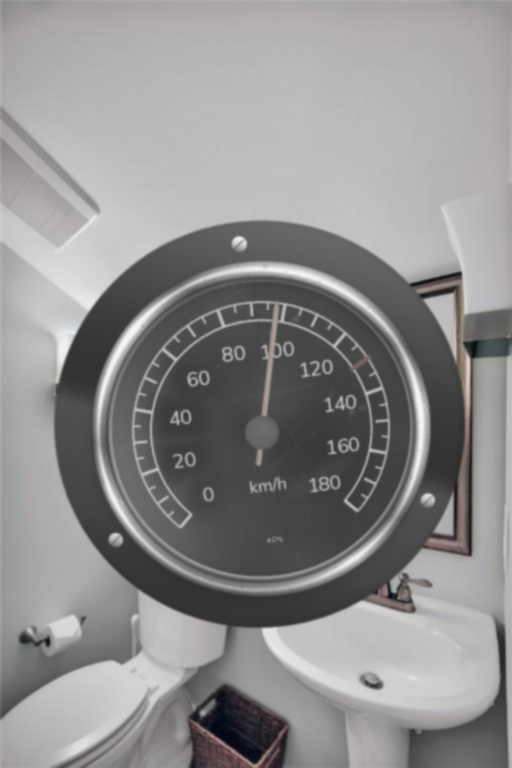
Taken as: 97.5 km/h
